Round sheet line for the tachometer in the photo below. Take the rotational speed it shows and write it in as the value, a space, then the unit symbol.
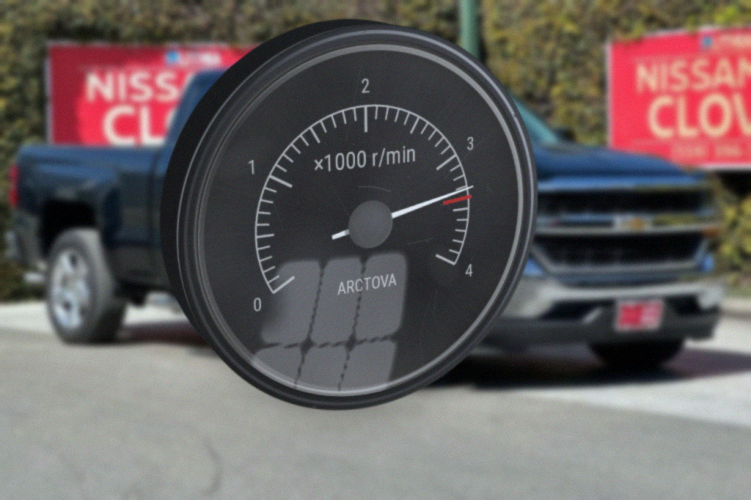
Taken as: 3300 rpm
